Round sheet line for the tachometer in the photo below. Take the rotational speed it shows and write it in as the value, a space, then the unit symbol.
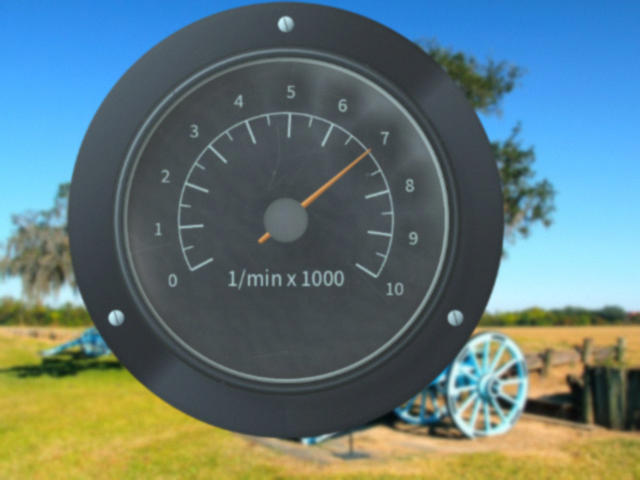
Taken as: 7000 rpm
